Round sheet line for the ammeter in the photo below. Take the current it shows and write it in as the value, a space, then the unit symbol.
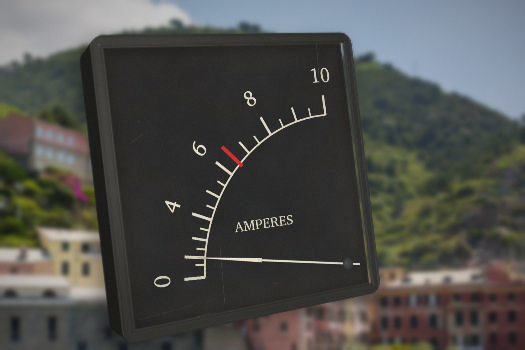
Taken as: 2 A
